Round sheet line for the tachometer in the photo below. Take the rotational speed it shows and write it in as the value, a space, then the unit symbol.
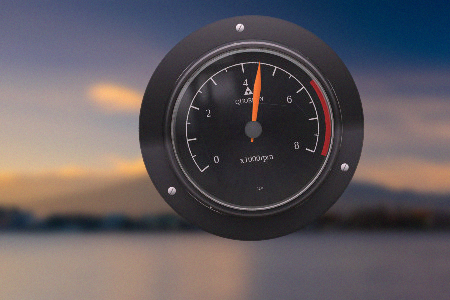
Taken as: 4500 rpm
